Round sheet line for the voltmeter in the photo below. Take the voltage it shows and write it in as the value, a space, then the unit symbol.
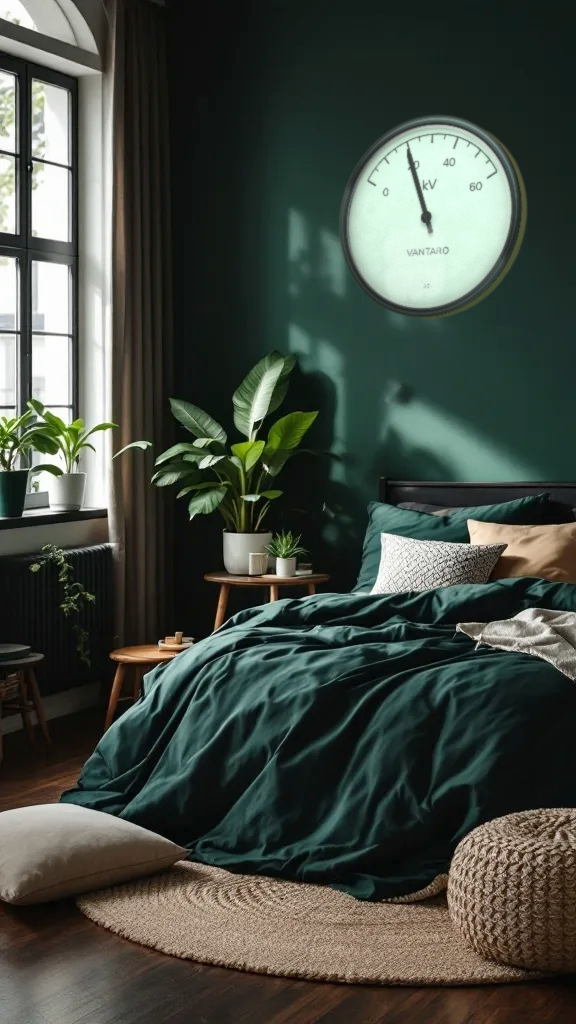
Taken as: 20 kV
